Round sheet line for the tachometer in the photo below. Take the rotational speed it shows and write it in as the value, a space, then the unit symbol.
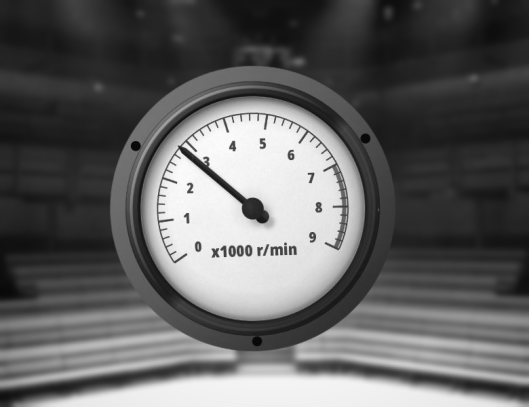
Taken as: 2800 rpm
